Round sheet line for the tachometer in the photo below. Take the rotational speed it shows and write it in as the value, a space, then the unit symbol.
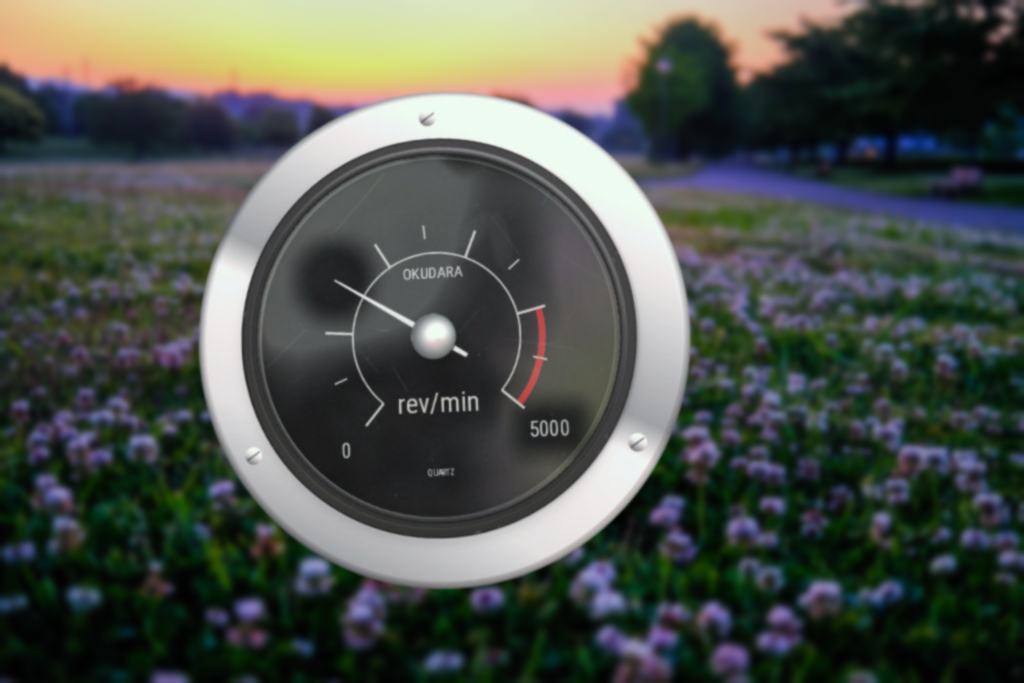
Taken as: 1500 rpm
